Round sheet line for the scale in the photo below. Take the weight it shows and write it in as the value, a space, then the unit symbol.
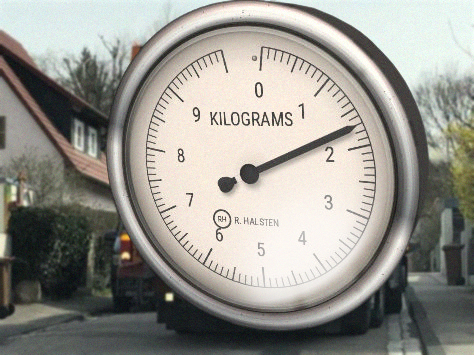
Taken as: 1.7 kg
